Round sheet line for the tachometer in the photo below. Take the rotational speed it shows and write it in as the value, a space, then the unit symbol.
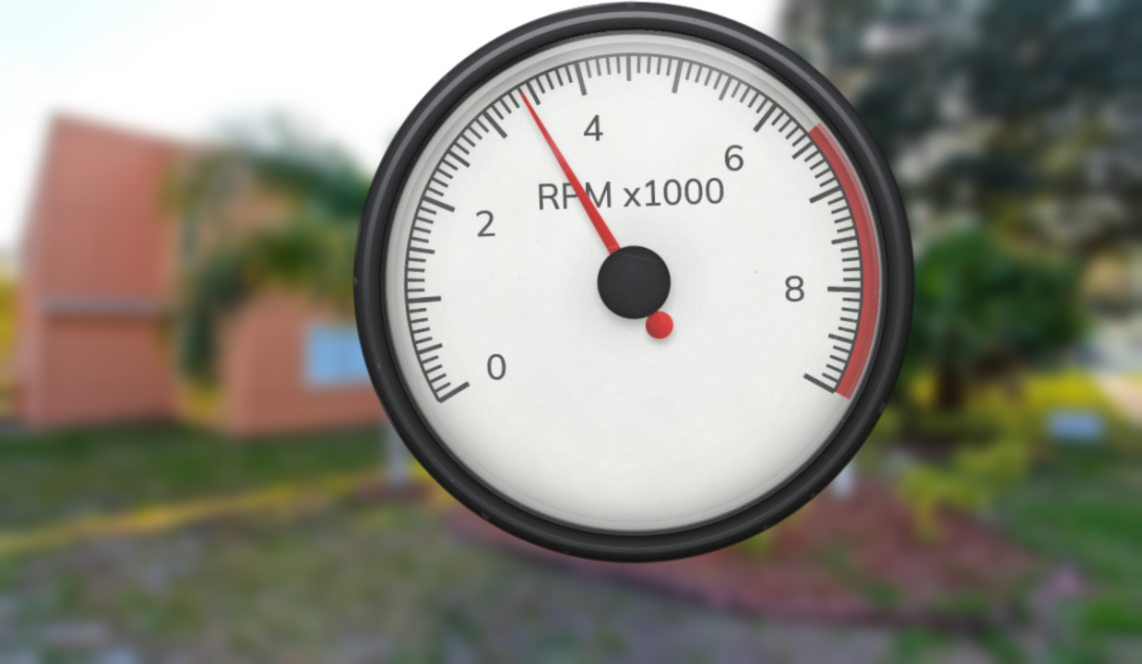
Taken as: 3400 rpm
